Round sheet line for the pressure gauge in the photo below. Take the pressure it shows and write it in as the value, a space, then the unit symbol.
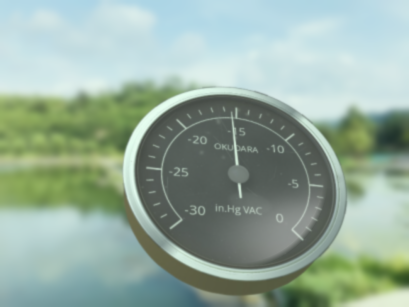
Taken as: -15.5 inHg
